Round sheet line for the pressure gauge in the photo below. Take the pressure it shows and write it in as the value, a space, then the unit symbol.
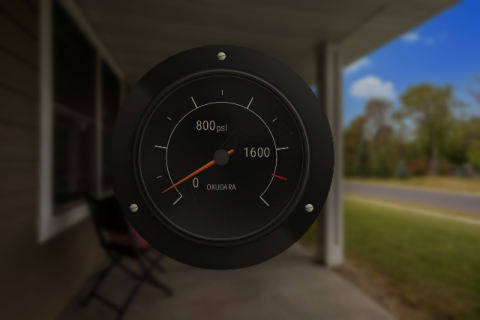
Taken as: 100 psi
